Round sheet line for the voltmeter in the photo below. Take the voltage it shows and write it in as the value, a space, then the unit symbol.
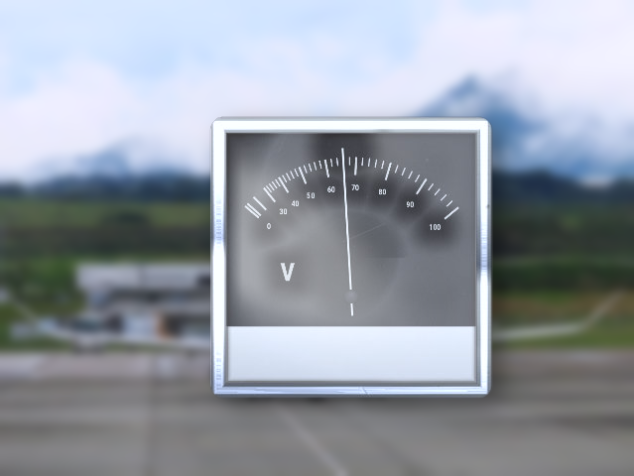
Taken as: 66 V
